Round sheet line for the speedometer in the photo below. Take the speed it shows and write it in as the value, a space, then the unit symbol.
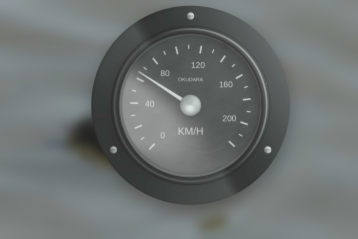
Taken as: 65 km/h
